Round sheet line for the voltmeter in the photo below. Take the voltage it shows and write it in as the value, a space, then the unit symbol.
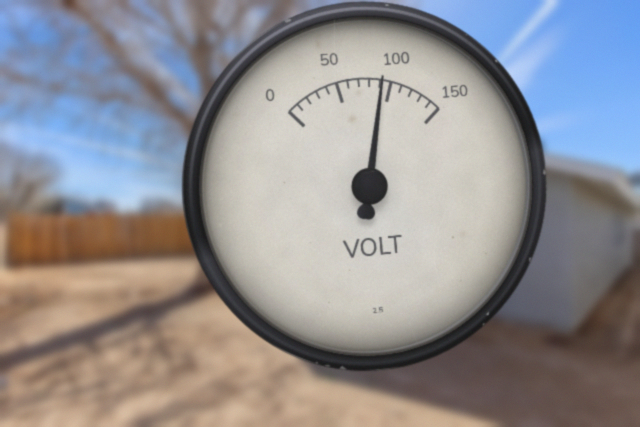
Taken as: 90 V
